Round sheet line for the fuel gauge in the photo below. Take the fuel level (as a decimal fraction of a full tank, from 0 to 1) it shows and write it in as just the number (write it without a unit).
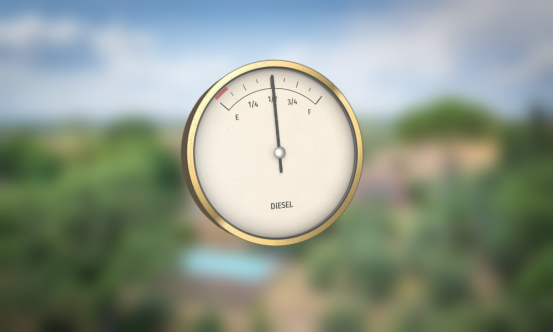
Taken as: 0.5
